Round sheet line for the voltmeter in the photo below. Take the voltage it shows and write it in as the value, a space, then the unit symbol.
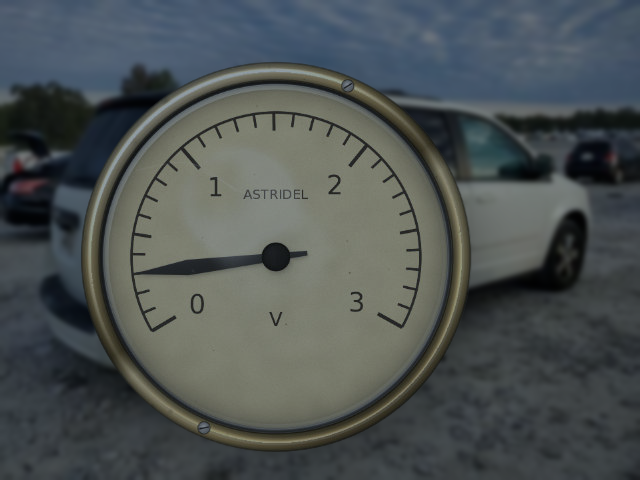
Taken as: 0.3 V
